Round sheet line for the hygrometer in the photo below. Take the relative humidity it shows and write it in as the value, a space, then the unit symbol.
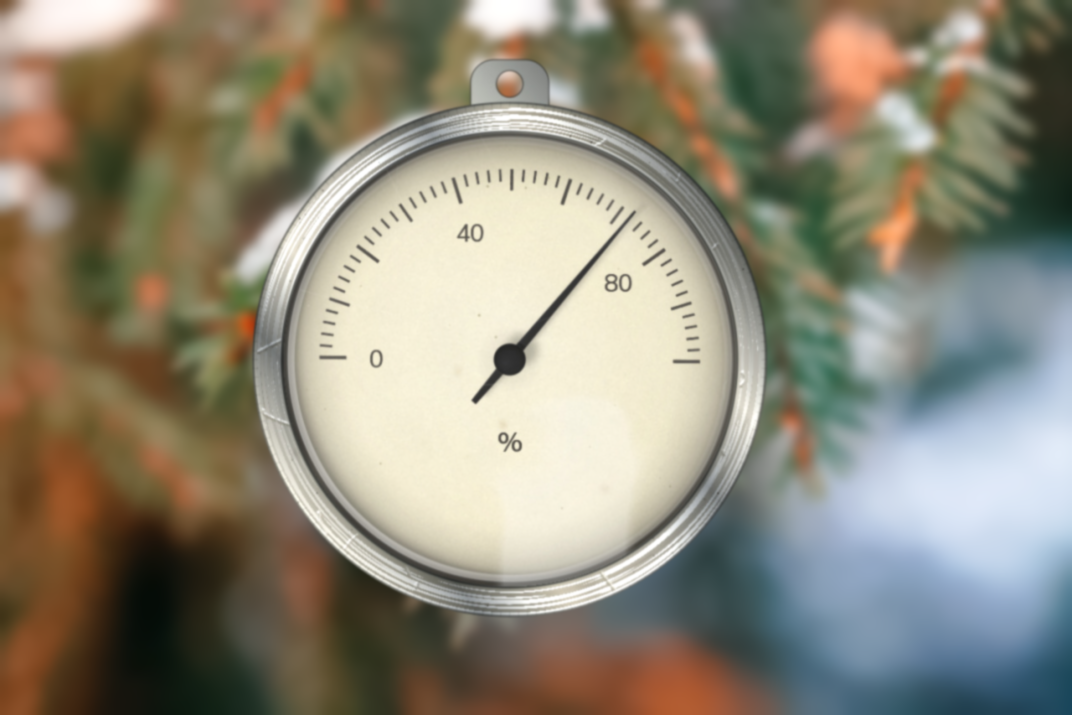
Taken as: 72 %
